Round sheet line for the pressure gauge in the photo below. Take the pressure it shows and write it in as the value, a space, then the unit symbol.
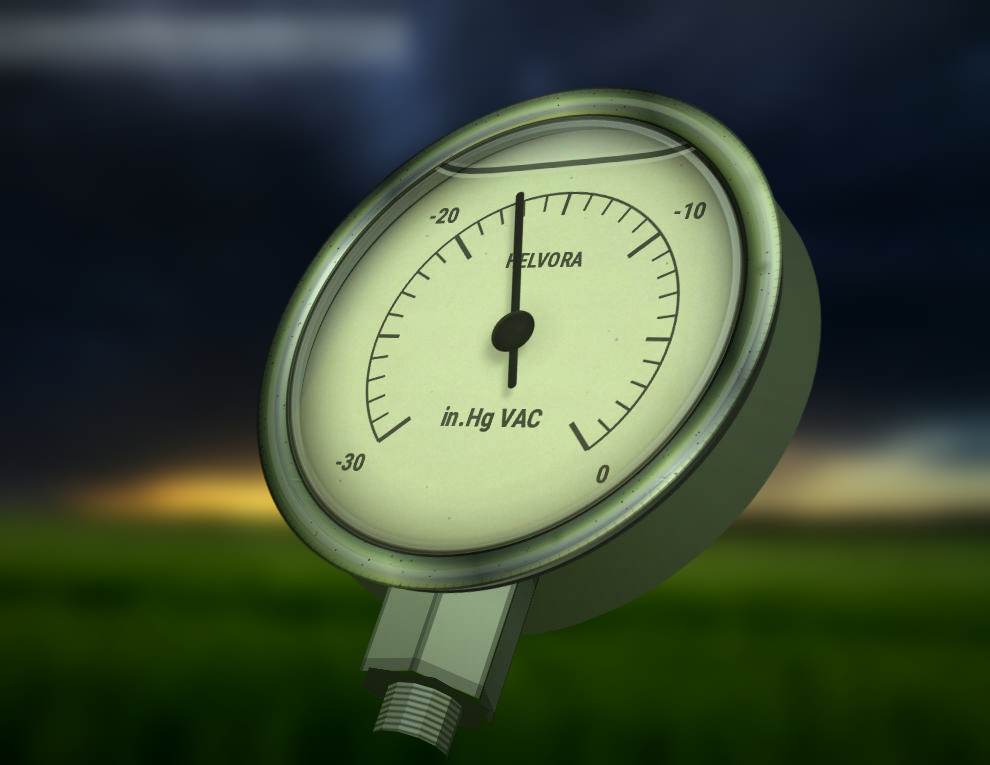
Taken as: -17 inHg
